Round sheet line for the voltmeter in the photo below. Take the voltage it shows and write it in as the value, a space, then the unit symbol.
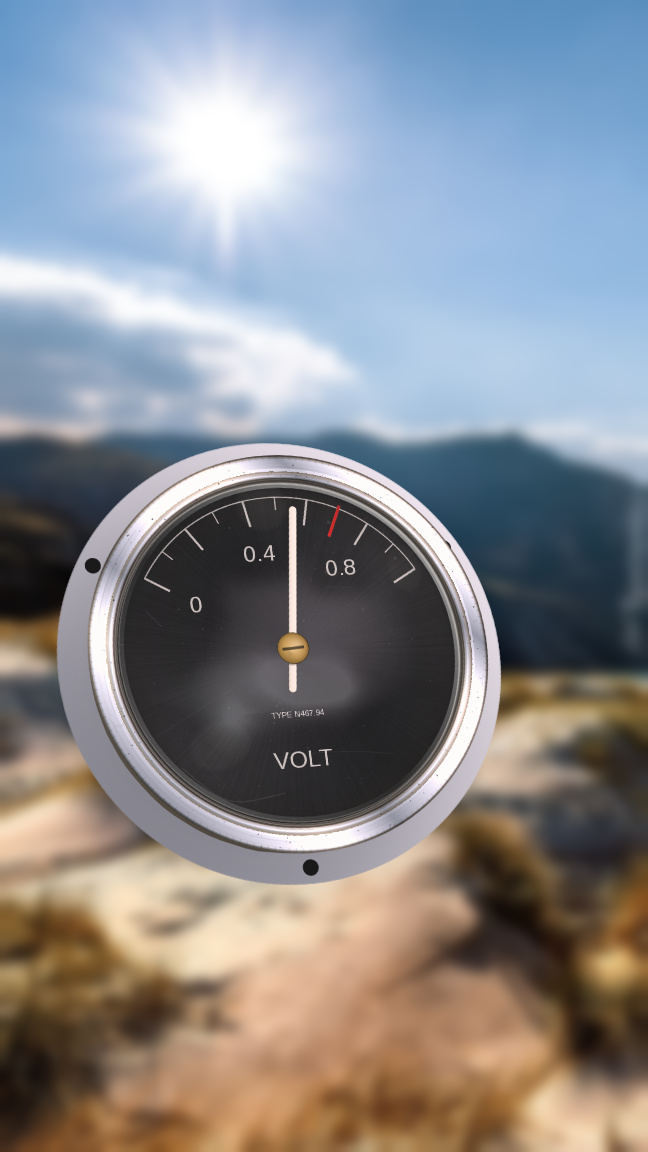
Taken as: 0.55 V
